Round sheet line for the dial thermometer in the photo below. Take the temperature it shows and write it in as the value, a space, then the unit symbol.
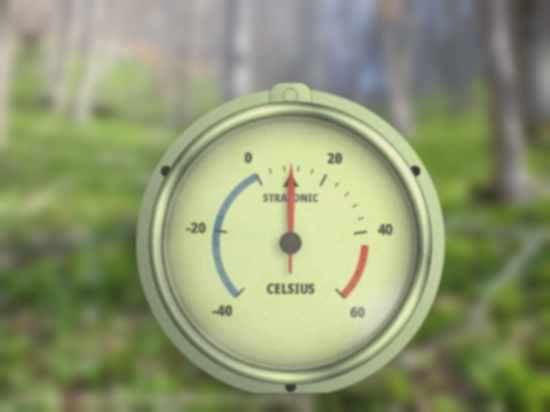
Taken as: 10 °C
